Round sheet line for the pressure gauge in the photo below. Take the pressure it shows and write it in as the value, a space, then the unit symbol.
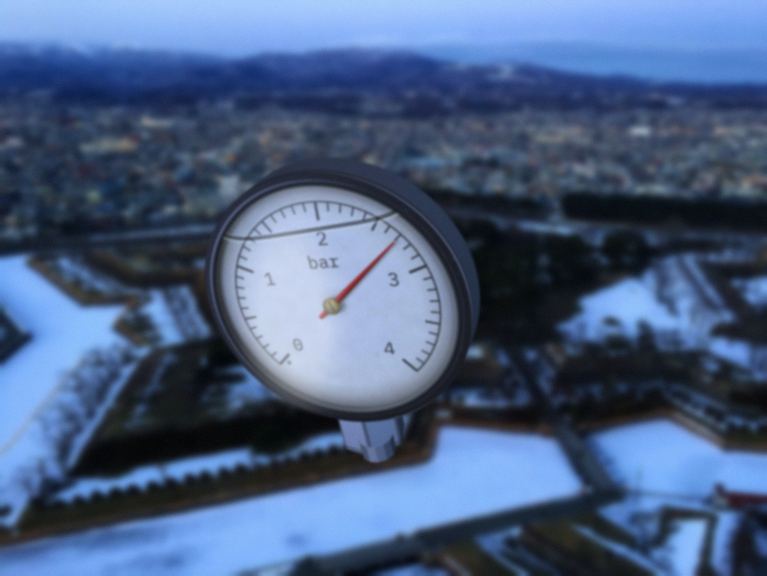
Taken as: 2.7 bar
